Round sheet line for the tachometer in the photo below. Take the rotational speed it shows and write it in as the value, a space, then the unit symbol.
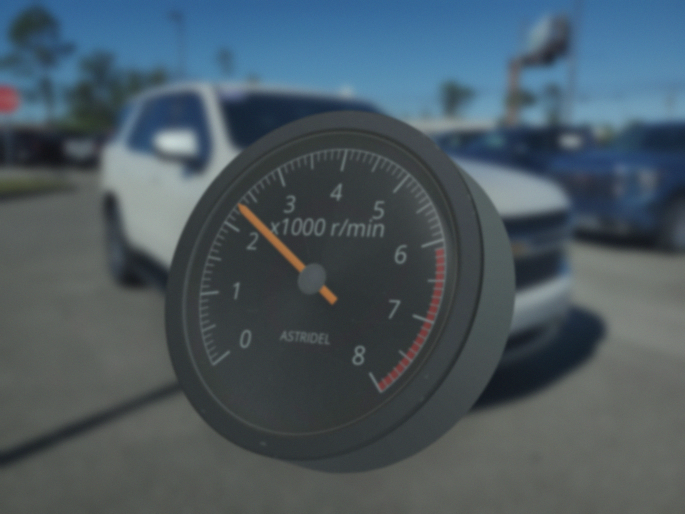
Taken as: 2300 rpm
